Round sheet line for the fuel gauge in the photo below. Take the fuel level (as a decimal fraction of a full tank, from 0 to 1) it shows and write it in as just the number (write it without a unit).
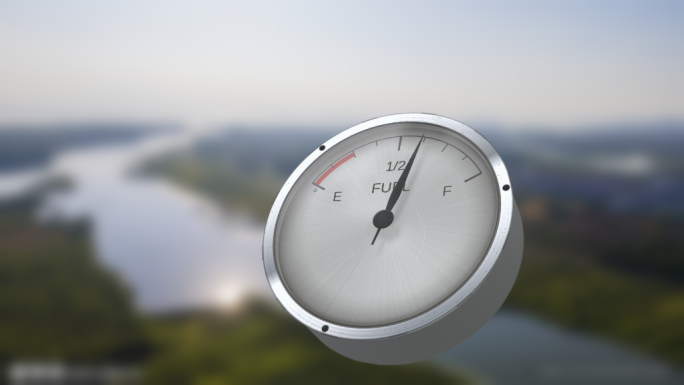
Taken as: 0.625
